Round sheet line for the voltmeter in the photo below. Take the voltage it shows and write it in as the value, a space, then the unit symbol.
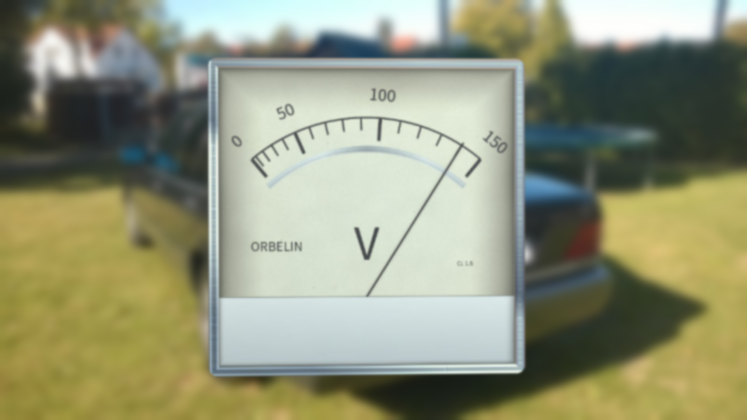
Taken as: 140 V
